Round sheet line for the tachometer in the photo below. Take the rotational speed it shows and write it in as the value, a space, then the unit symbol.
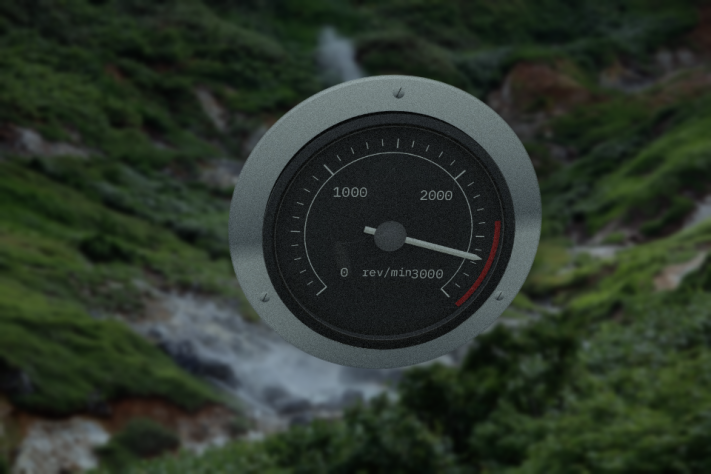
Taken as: 2650 rpm
